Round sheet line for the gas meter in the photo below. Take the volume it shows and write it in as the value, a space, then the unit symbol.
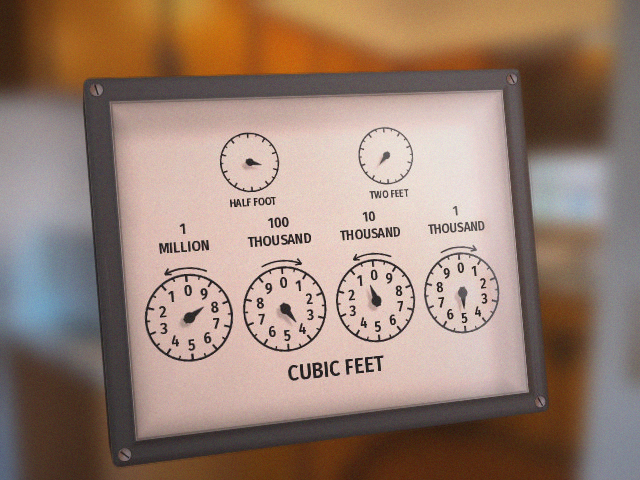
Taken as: 840500 ft³
